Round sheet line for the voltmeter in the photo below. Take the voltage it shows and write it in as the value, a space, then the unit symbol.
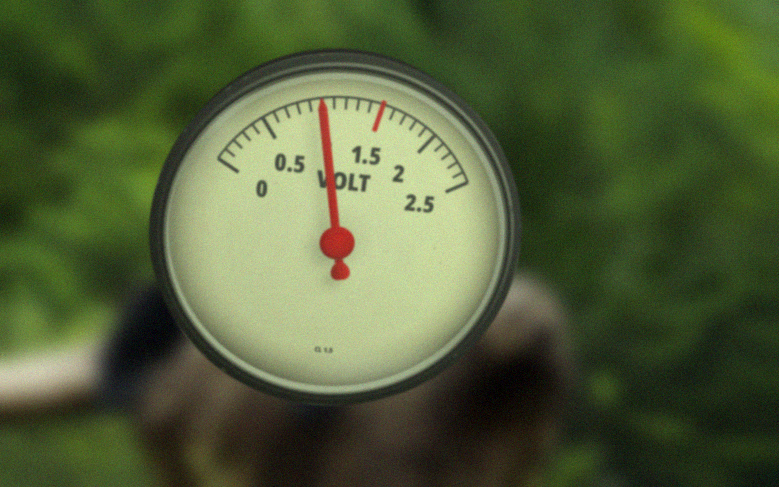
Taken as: 1 V
